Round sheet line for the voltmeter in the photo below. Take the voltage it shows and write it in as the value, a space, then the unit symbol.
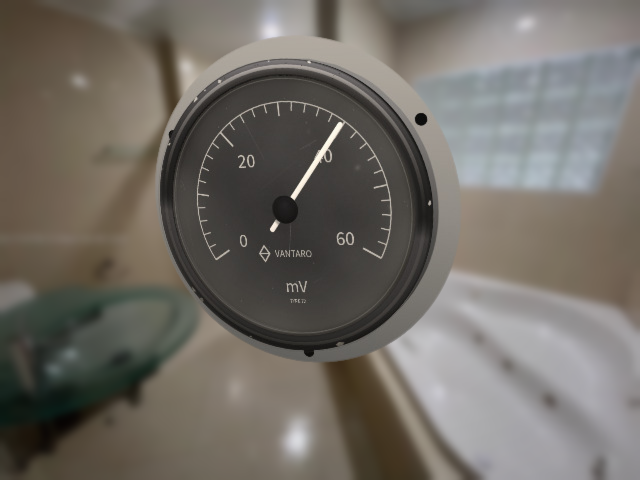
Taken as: 40 mV
